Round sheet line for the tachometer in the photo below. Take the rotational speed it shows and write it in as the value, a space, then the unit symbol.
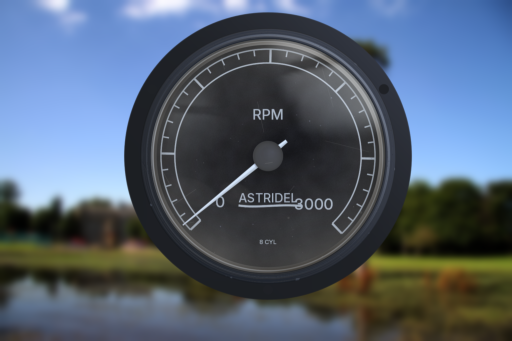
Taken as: 50 rpm
